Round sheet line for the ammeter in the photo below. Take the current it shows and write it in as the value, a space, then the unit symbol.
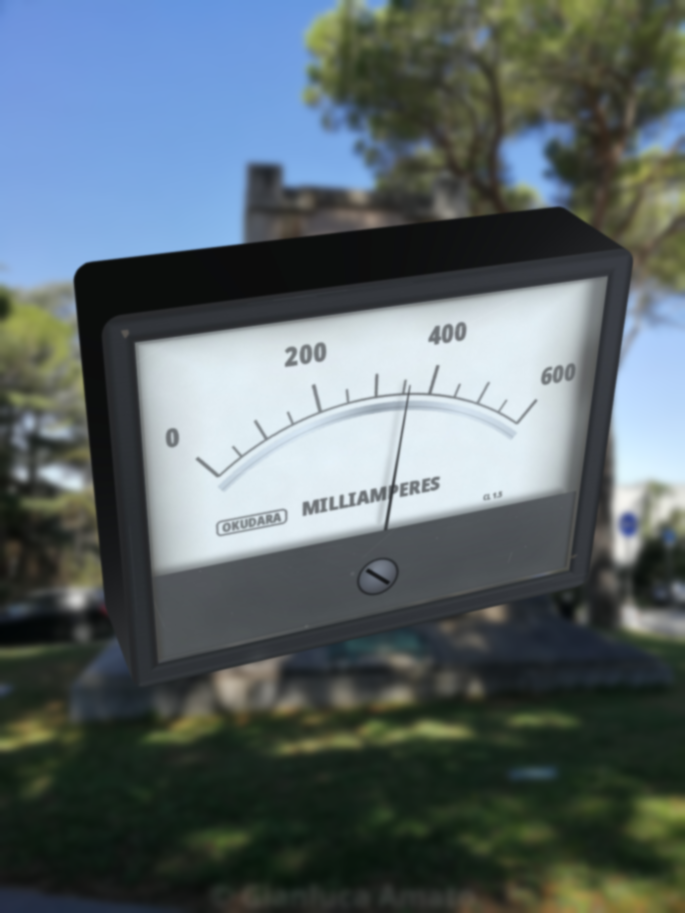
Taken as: 350 mA
